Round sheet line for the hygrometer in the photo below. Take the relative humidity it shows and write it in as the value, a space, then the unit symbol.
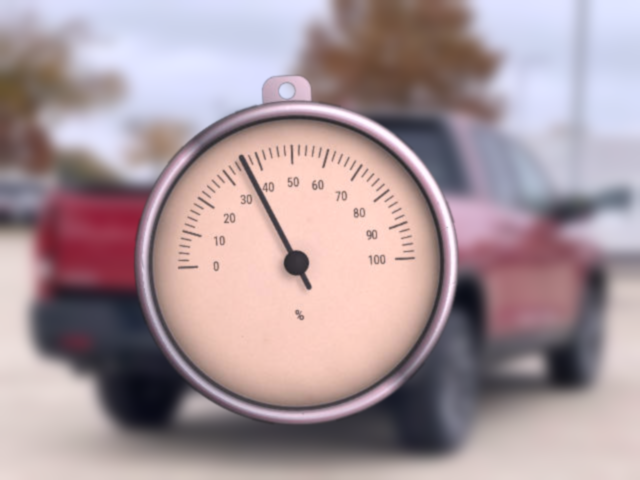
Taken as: 36 %
